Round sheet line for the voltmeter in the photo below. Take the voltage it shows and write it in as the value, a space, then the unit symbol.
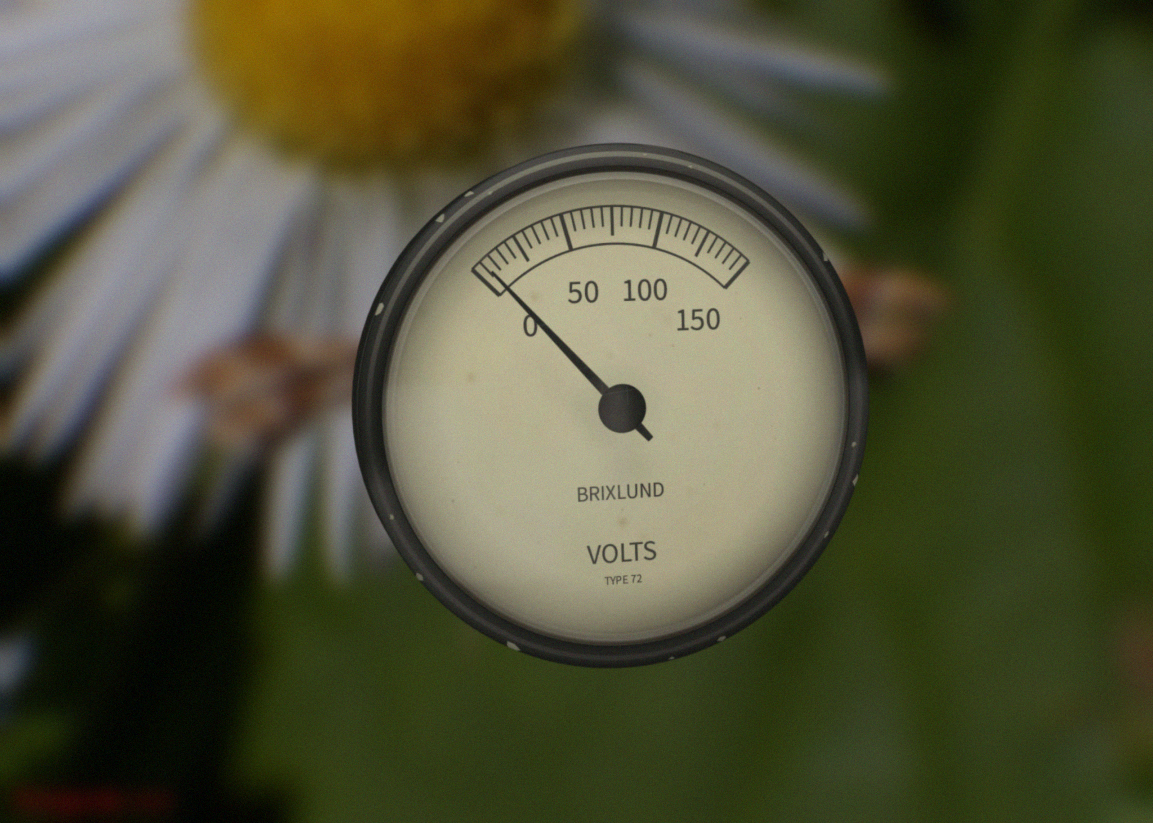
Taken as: 5 V
